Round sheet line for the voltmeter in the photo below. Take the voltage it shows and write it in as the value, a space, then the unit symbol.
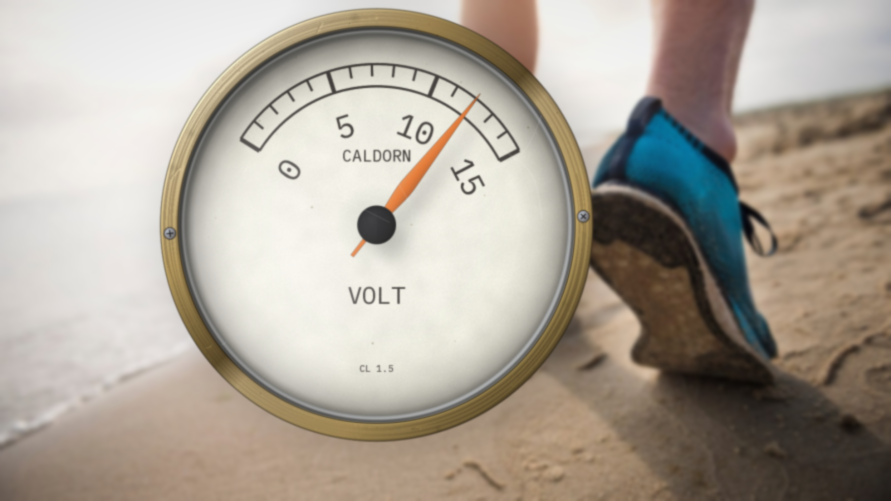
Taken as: 12 V
